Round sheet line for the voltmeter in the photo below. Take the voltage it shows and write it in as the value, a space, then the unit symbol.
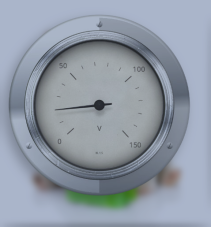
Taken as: 20 V
